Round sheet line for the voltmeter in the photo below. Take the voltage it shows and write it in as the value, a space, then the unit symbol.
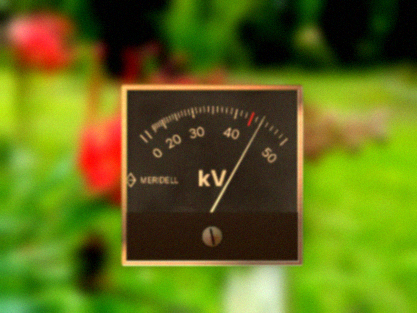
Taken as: 45 kV
